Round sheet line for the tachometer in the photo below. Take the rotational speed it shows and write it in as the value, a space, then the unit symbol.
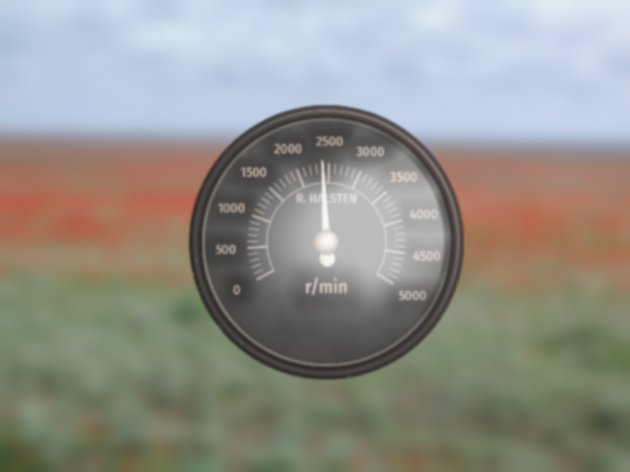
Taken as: 2400 rpm
